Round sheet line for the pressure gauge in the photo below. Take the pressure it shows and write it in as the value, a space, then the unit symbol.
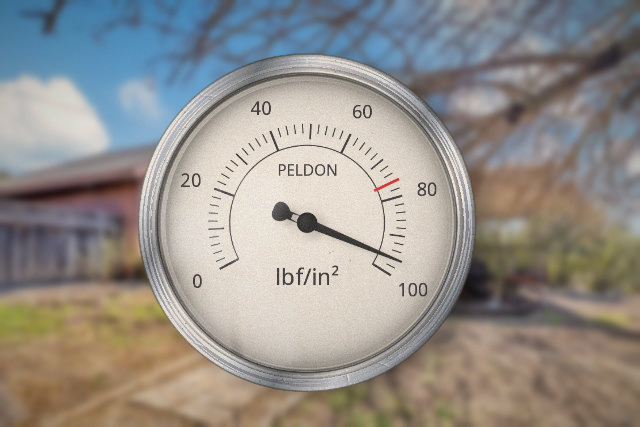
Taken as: 96 psi
